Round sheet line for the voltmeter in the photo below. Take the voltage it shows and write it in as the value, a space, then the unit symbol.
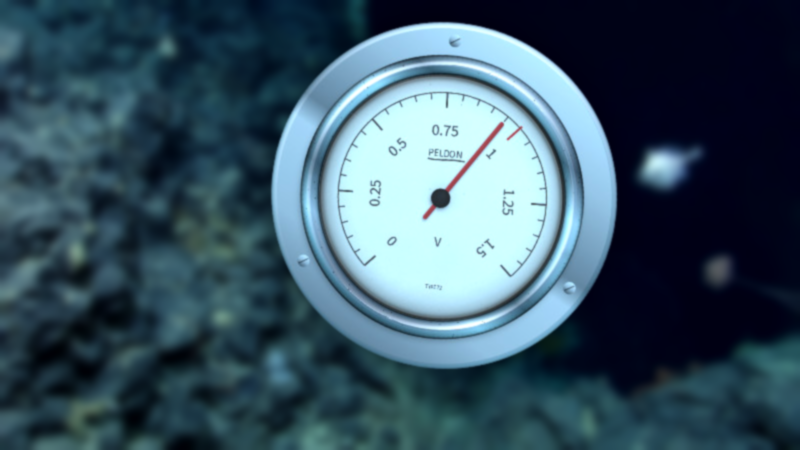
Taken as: 0.95 V
